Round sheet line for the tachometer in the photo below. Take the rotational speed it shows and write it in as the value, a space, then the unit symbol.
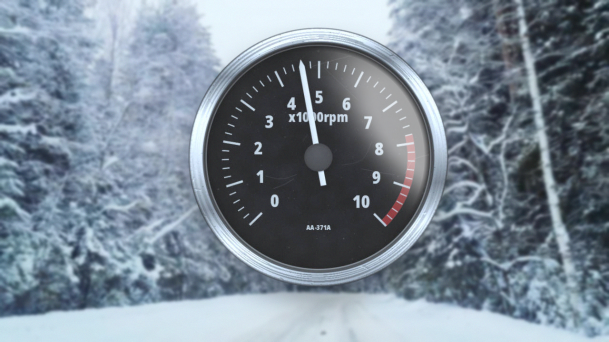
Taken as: 4600 rpm
